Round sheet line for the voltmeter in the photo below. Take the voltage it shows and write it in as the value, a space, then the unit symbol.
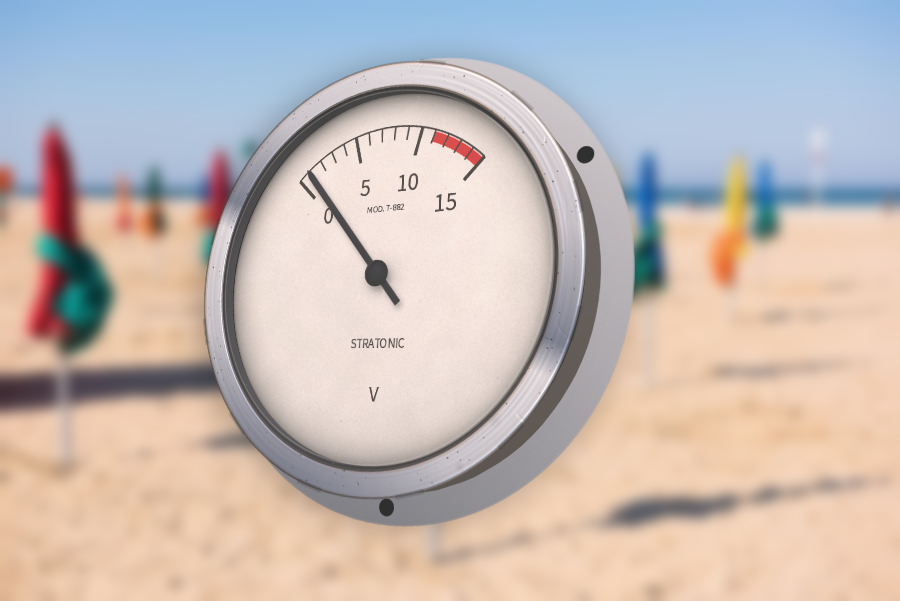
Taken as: 1 V
